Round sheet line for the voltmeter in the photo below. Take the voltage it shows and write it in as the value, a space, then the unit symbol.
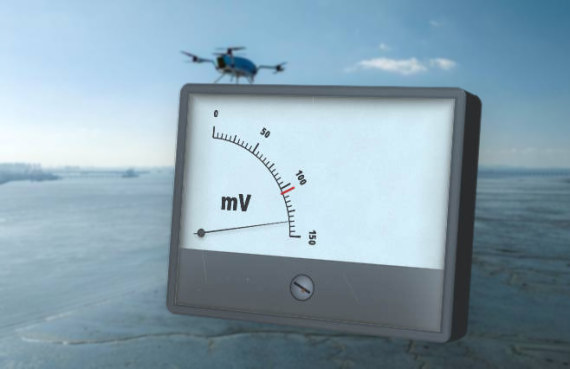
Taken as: 135 mV
